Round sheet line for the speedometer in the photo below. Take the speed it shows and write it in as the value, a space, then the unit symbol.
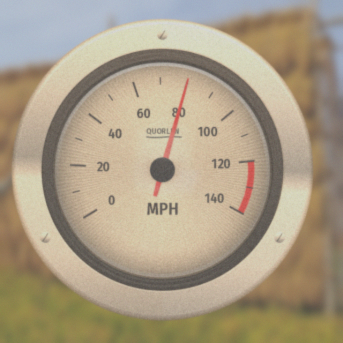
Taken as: 80 mph
